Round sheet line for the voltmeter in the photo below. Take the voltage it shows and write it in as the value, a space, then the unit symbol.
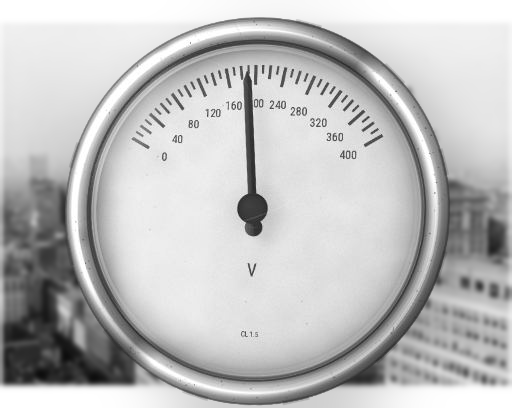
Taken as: 190 V
